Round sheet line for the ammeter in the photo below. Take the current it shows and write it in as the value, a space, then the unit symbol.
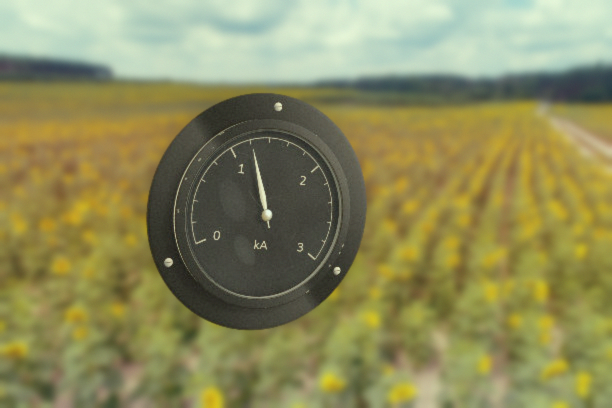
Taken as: 1.2 kA
